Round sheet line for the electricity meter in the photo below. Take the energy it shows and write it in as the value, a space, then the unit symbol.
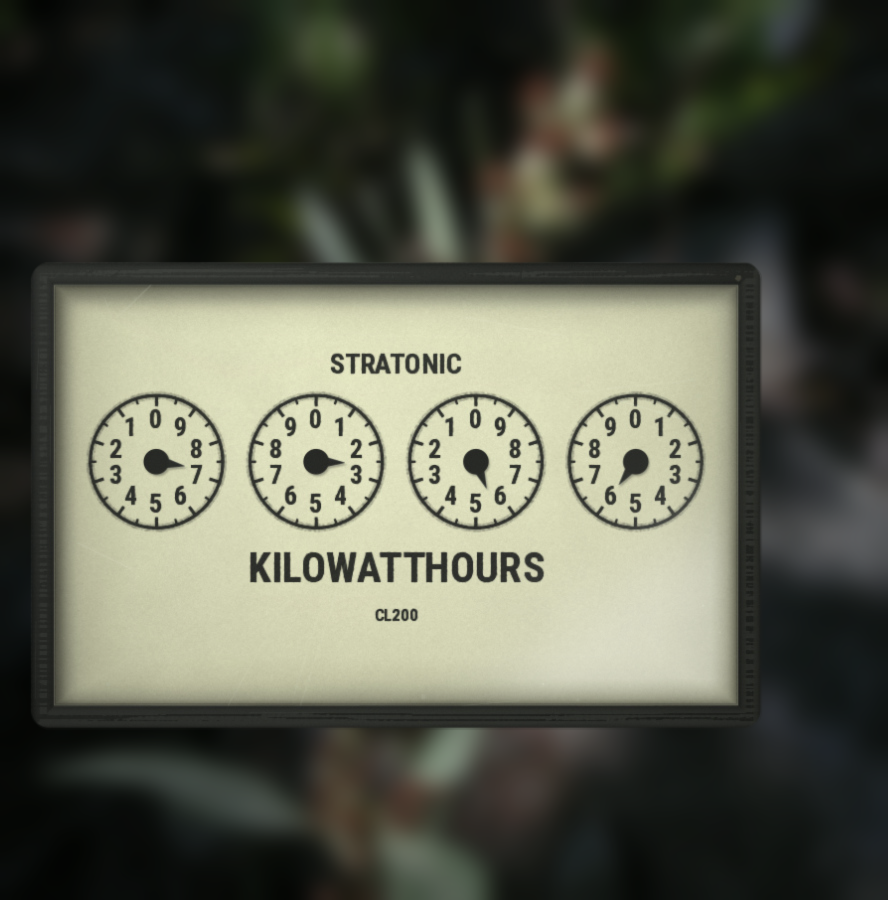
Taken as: 7256 kWh
